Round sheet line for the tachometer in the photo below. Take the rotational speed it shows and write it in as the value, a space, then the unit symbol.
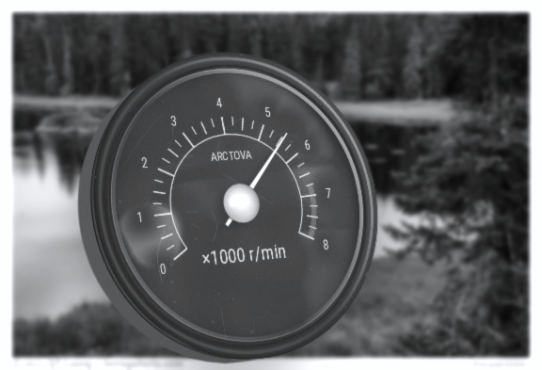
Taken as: 5500 rpm
